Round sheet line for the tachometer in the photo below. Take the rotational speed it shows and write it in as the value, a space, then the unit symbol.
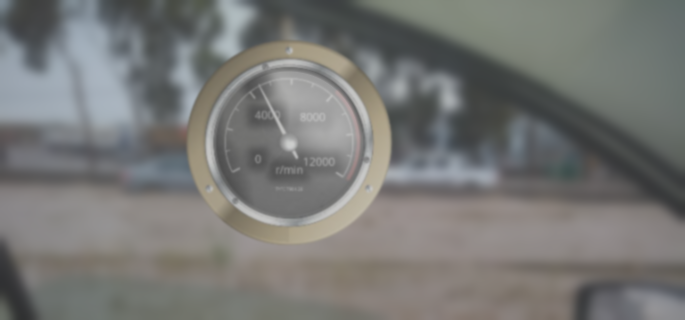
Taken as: 4500 rpm
